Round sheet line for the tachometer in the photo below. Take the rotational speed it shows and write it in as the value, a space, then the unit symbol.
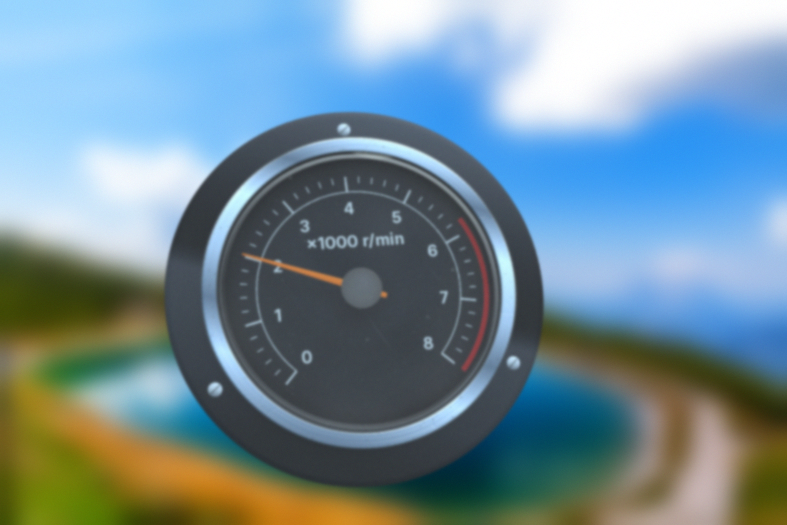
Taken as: 2000 rpm
